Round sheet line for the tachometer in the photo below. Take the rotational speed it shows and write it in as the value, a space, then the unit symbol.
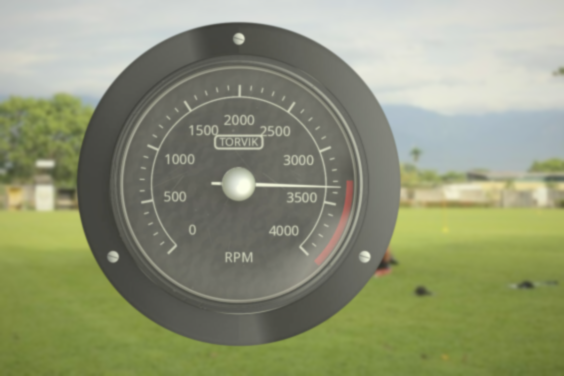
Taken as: 3350 rpm
